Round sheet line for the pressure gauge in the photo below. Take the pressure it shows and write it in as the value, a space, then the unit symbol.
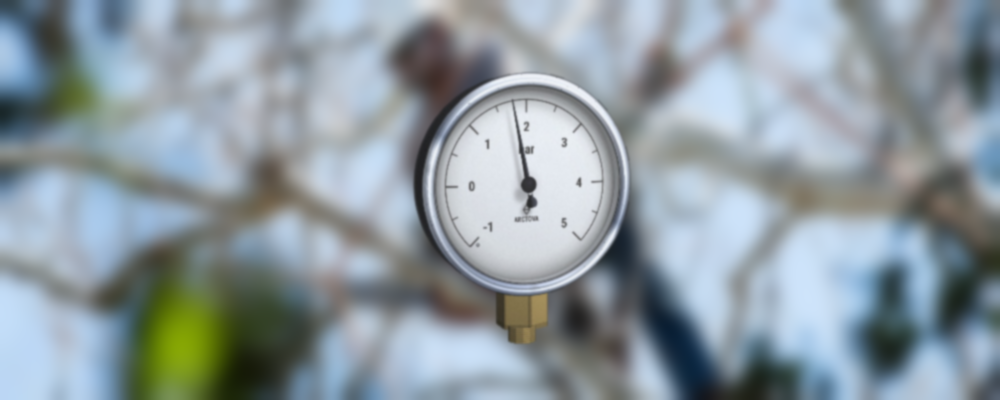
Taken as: 1.75 bar
